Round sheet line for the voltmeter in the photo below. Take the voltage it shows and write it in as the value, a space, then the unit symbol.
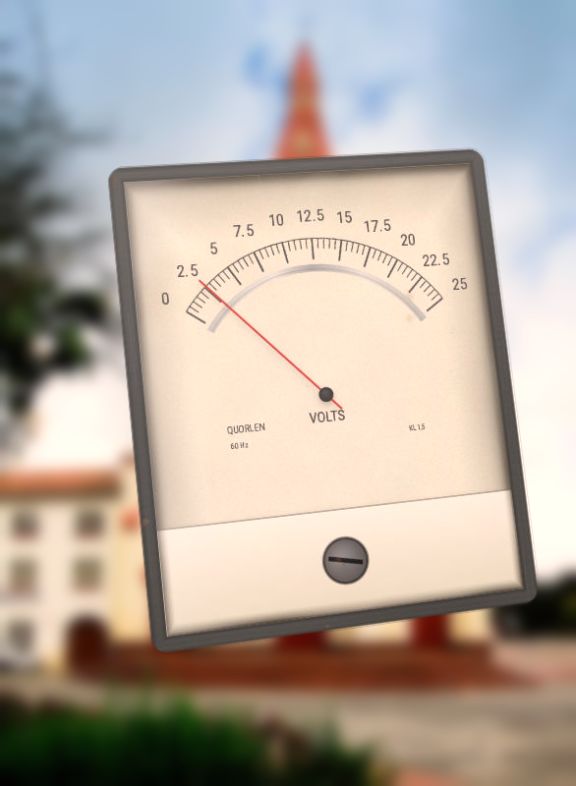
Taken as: 2.5 V
